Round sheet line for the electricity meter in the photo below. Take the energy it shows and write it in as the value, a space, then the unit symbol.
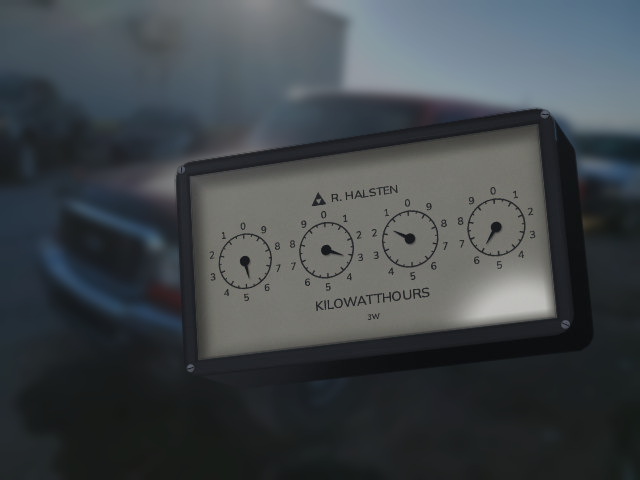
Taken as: 5316 kWh
